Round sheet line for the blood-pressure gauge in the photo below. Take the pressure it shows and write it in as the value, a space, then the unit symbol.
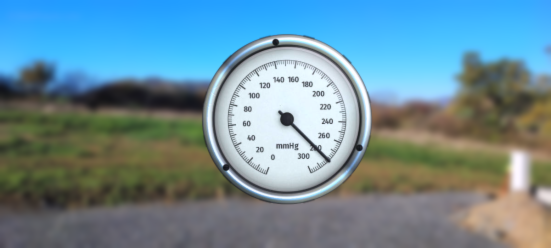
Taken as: 280 mmHg
